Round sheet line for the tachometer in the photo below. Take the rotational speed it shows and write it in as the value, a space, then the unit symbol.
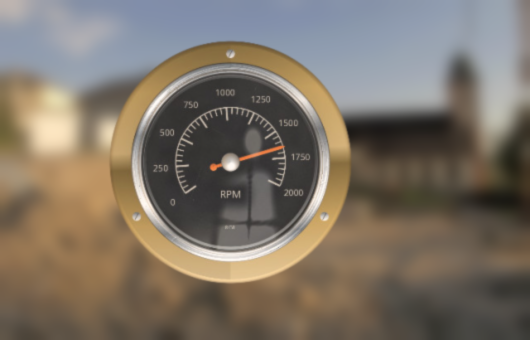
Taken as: 1650 rpm
